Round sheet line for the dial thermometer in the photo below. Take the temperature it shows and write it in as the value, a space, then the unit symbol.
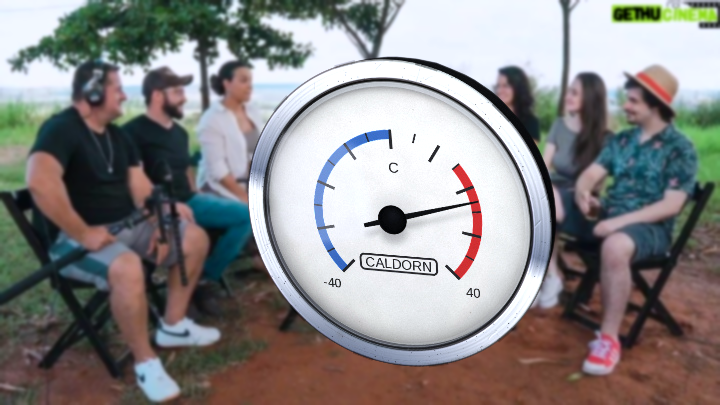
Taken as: 22.5 °C
